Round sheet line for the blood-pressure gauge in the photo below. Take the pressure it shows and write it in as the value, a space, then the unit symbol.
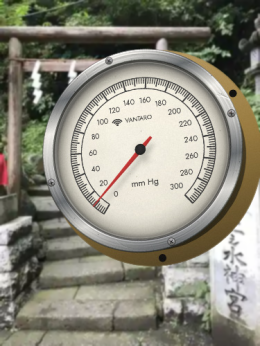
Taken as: 10 mmHg
